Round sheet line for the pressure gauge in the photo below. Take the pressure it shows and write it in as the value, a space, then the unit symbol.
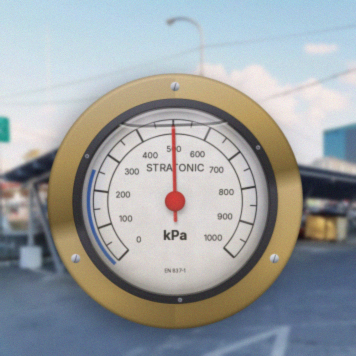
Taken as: 500 kPa
